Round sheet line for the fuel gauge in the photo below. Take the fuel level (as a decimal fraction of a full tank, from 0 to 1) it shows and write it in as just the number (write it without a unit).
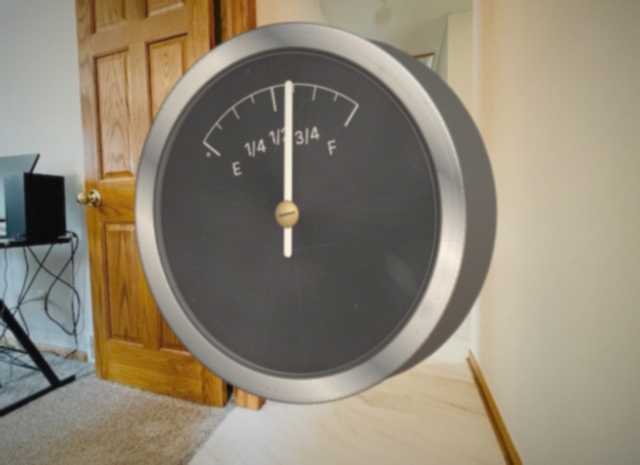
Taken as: 0.625
